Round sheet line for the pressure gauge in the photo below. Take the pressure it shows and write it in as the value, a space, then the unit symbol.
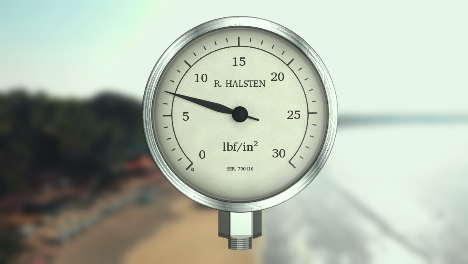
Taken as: 7 psi
